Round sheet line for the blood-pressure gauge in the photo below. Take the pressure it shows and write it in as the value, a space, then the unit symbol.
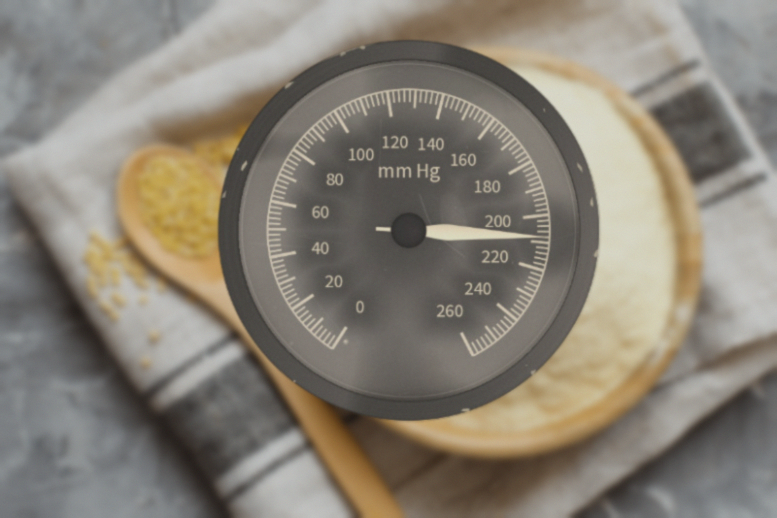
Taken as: 208 mmHg
